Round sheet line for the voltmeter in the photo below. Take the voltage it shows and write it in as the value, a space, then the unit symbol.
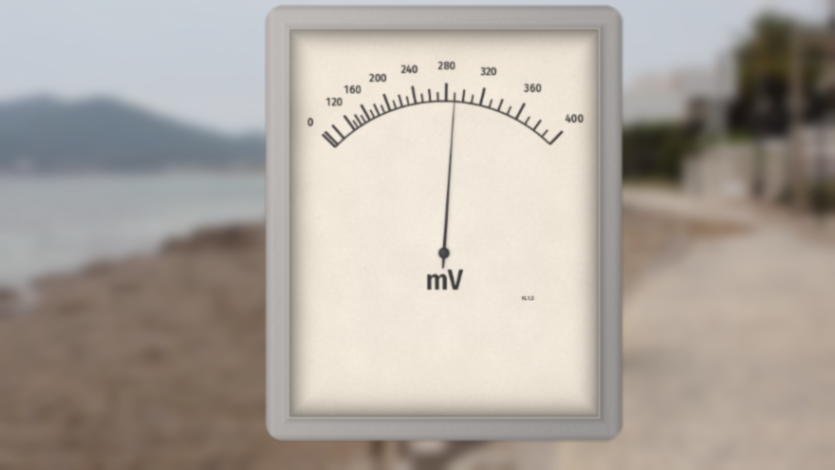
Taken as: 290 mV
